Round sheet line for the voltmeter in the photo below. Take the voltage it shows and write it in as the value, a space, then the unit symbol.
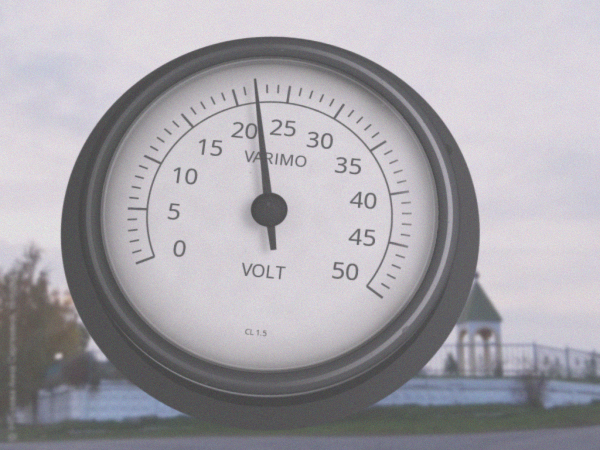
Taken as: 22 V
